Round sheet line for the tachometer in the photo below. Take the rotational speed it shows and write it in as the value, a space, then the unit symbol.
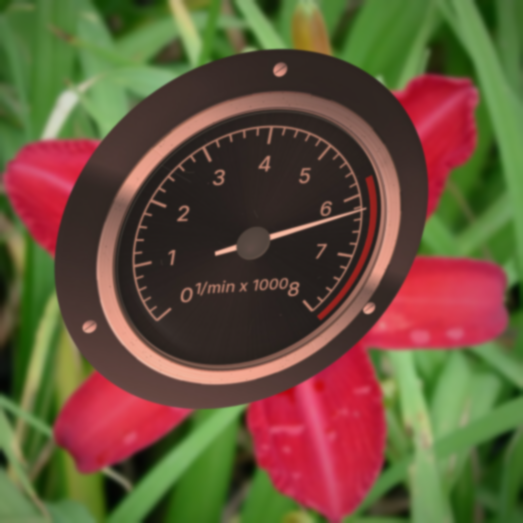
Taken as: 6200 rpm
